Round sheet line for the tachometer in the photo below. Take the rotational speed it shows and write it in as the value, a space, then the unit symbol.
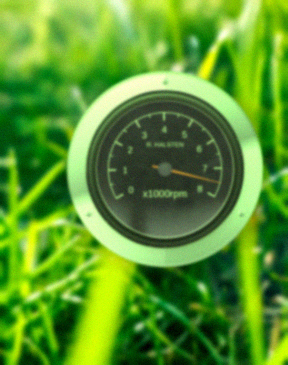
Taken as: 7500 rpm
